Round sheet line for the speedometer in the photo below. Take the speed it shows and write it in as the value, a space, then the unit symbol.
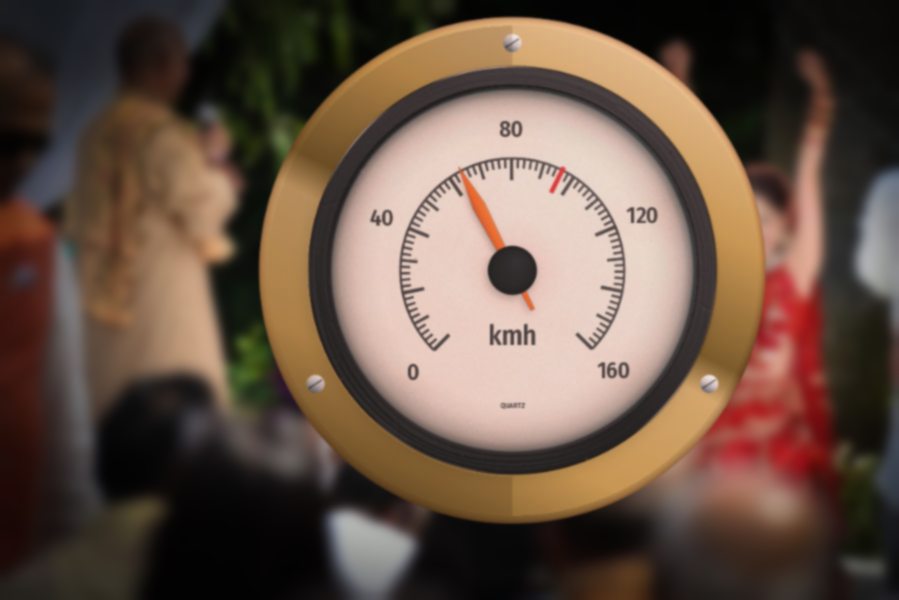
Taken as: 64 km/h
